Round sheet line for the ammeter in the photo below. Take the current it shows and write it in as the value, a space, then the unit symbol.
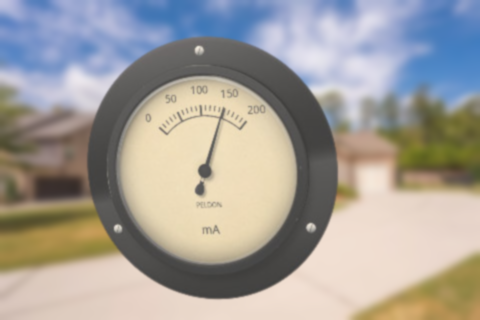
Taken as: 150 mA
